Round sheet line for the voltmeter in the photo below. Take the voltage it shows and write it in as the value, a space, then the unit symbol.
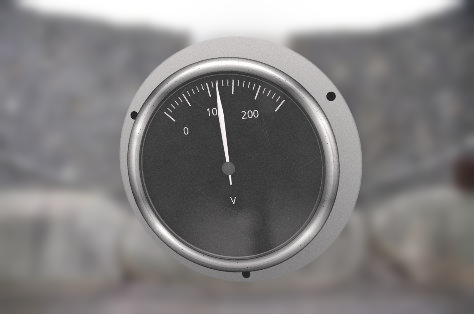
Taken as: 120 V
